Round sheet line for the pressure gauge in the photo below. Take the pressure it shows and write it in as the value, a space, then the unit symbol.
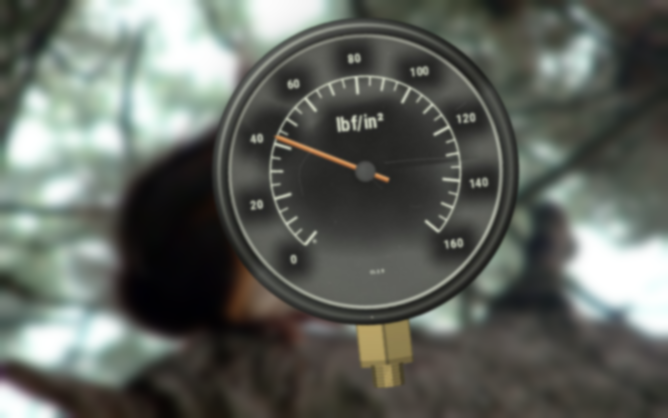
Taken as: 42.5 psi
